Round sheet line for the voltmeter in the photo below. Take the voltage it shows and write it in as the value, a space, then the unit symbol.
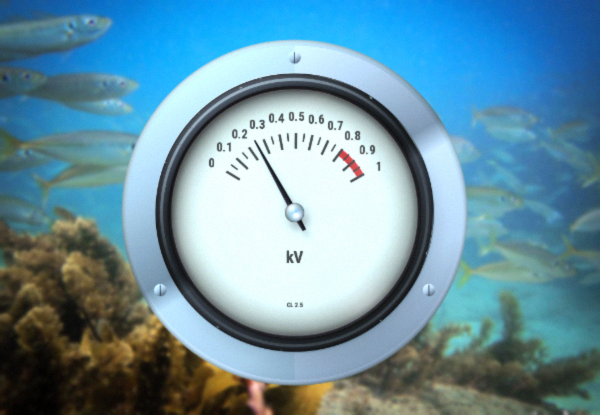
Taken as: 0.25 kV
